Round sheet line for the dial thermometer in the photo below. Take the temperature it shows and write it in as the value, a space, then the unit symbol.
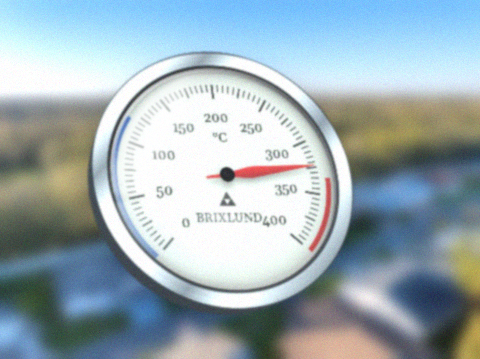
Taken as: 325 °C
